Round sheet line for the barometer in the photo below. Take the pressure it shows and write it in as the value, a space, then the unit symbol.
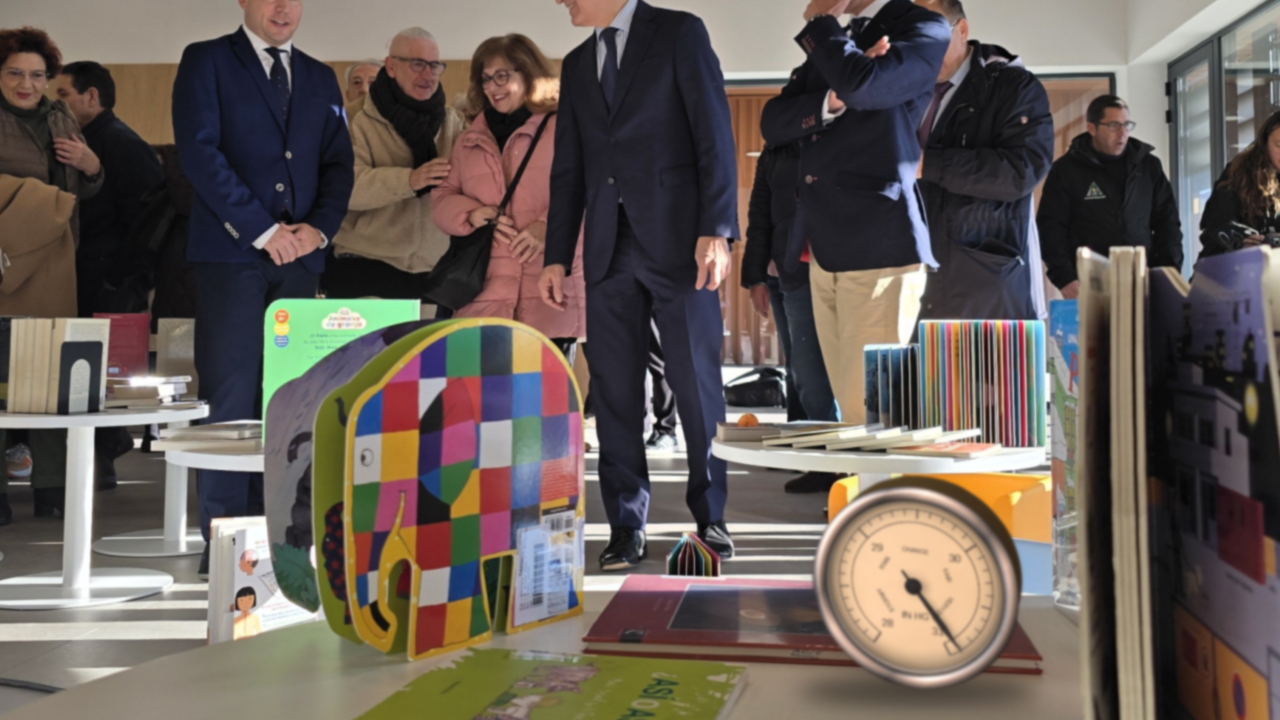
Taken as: 30.9 inHg
